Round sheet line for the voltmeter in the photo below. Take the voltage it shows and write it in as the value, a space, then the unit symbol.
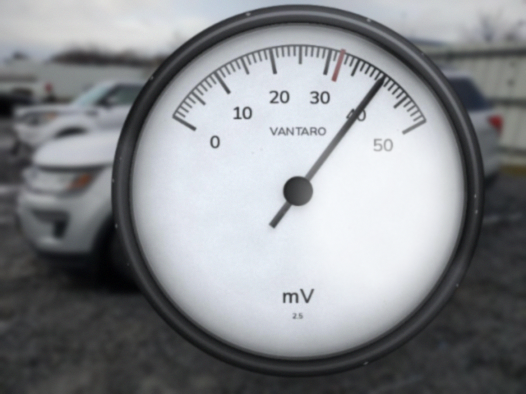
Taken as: 40 mV
